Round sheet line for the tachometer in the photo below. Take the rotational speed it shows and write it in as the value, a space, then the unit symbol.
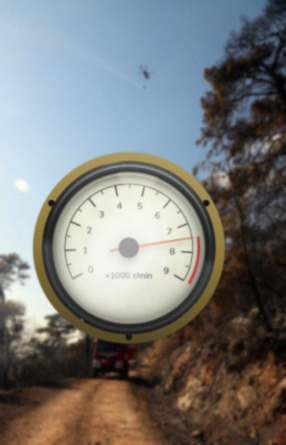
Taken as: 7500 rpm
